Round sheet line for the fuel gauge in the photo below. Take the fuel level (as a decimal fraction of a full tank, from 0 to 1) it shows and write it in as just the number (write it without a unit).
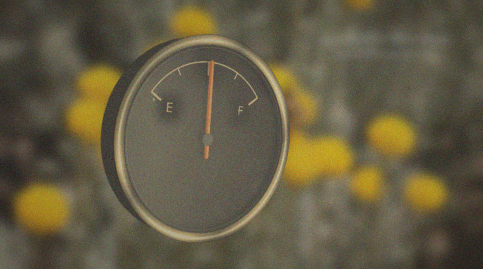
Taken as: 0.5
